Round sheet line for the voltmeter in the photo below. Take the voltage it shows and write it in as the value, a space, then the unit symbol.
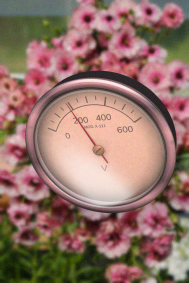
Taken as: 200 V
